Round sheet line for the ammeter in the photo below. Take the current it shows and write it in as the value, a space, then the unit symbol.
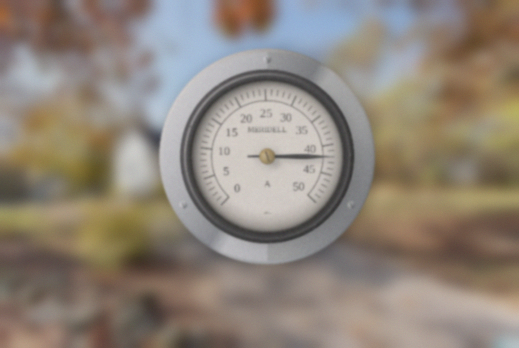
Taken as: 42 A
